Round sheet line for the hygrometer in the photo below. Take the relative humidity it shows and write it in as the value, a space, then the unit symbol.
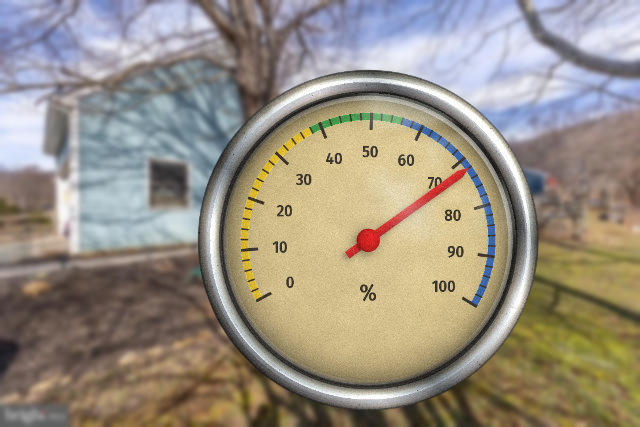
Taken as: 72 %
